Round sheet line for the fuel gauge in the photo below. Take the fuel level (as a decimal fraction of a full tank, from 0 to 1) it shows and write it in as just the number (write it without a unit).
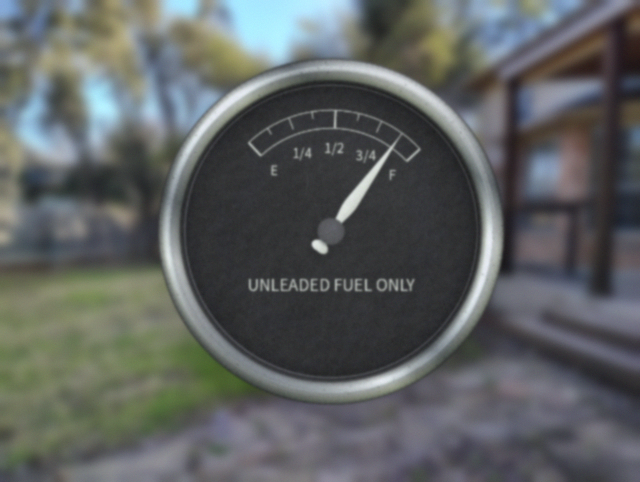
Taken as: 0.875
